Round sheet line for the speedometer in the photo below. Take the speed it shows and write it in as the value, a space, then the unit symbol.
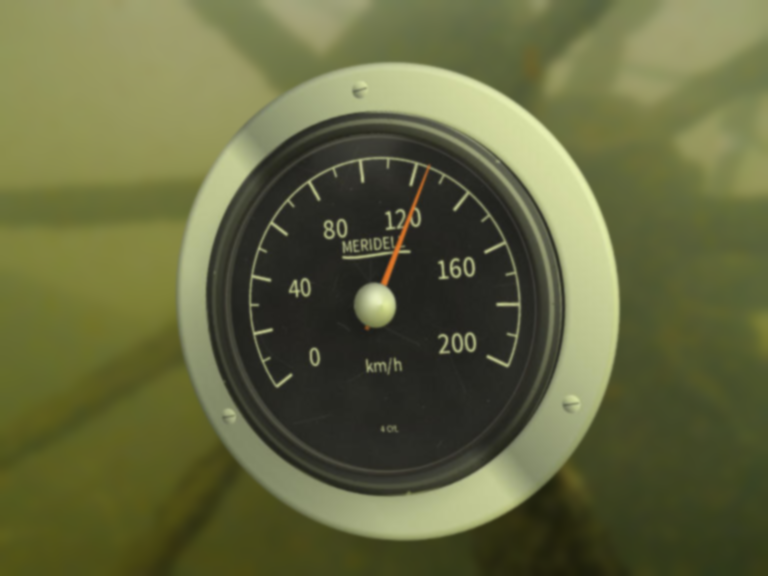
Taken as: 125 km/h
